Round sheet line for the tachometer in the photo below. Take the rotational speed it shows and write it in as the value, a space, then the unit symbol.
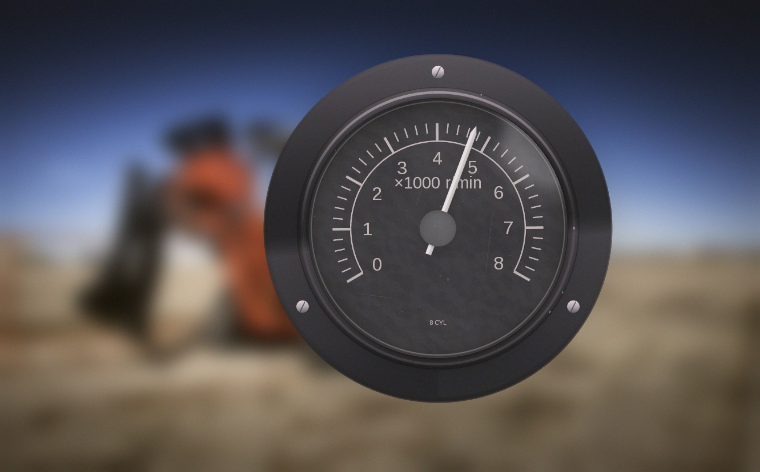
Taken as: 4700 rpm
